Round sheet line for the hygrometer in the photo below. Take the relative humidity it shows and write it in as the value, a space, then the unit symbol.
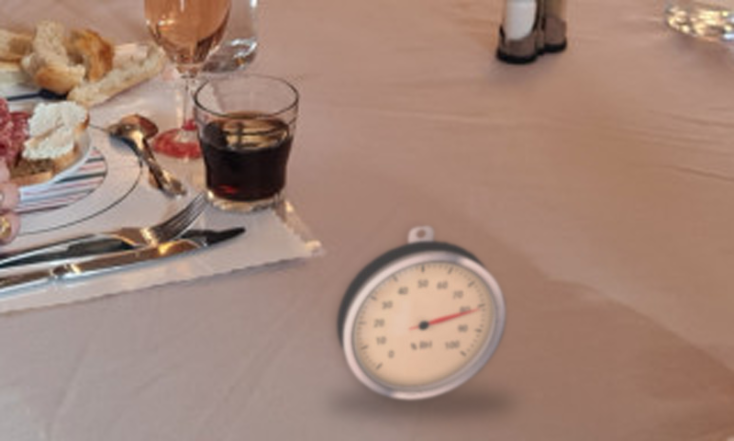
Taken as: 80 %
